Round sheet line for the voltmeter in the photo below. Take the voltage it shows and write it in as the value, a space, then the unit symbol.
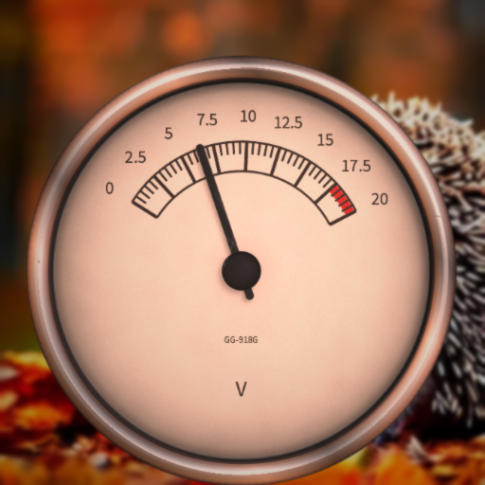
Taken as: 6.5 V
